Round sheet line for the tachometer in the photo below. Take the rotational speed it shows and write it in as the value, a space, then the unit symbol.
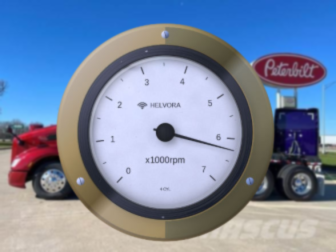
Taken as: 6250 rpm
